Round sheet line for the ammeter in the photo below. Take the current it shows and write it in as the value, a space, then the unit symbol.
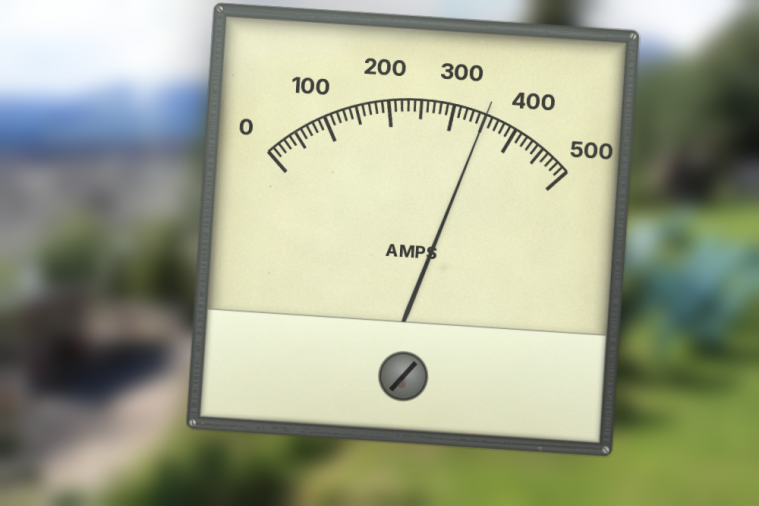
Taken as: 350 A
